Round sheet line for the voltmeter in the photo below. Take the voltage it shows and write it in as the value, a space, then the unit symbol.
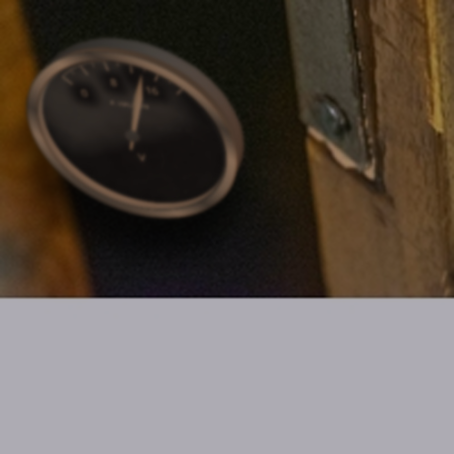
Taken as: 14 V
